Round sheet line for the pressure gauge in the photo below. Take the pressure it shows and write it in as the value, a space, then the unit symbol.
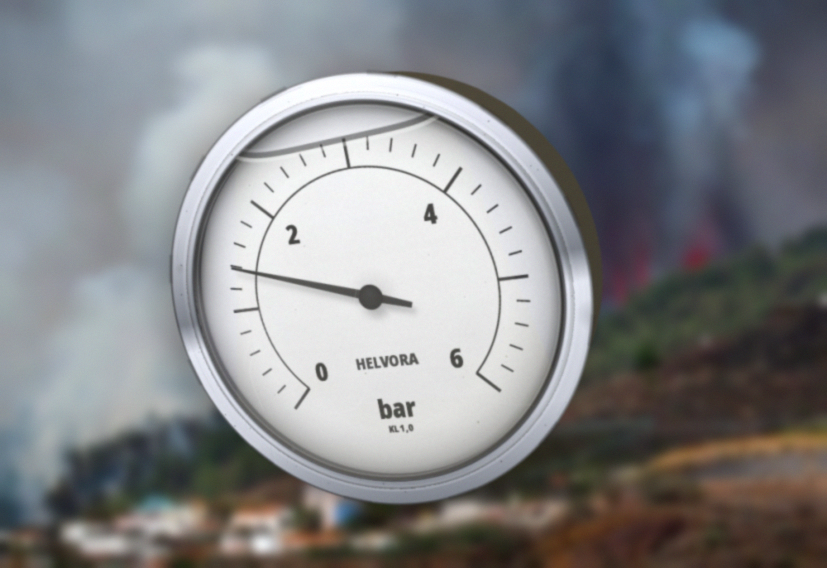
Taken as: 1.4 bar
